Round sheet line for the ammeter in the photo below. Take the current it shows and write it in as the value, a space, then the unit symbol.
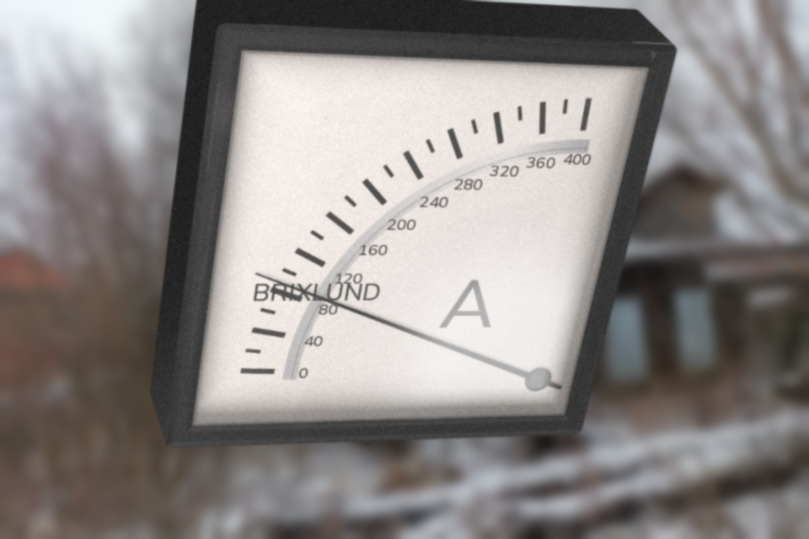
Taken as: 90 A
